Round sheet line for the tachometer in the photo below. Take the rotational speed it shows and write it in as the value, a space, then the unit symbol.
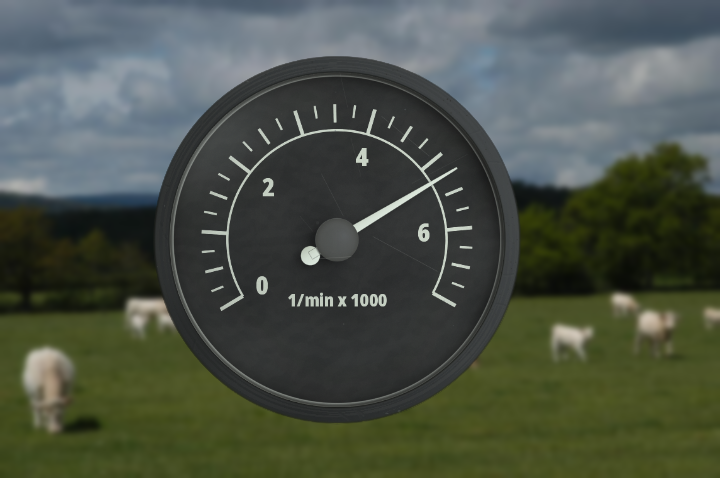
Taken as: 5250 rpm
